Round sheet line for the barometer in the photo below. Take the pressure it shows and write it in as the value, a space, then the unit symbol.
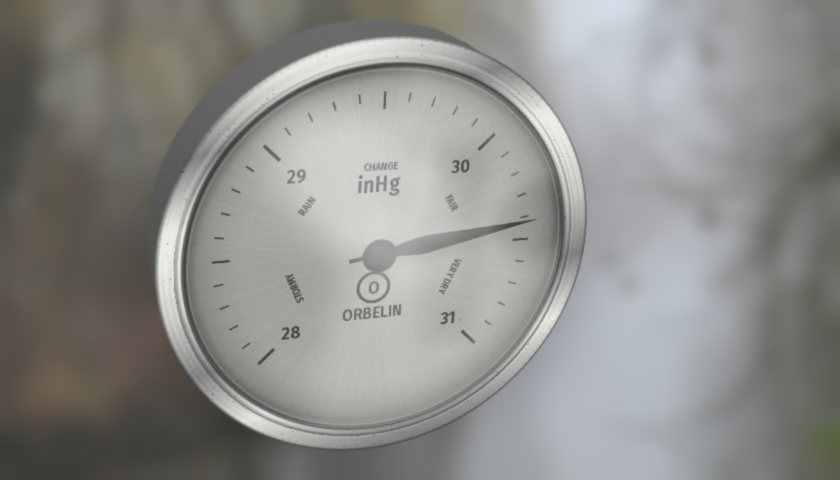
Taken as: 30.4 inHg
